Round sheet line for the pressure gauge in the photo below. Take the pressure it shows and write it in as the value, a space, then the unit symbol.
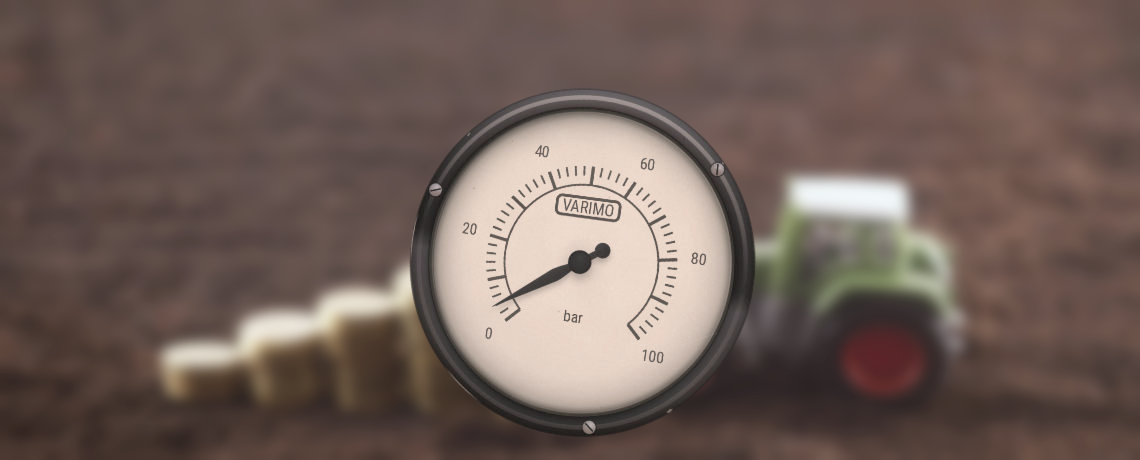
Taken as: 4 bar
